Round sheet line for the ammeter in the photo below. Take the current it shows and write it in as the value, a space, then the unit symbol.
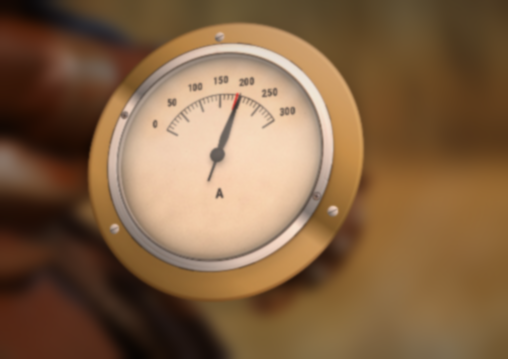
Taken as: 200 A
